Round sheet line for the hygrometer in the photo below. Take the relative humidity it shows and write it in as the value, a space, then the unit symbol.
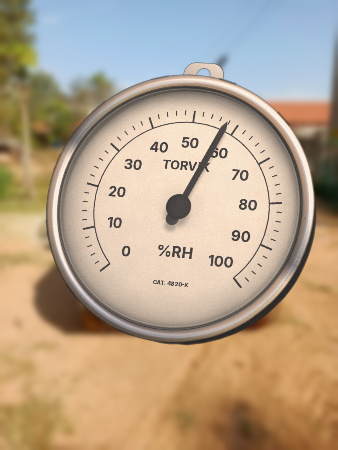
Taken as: 58 %
